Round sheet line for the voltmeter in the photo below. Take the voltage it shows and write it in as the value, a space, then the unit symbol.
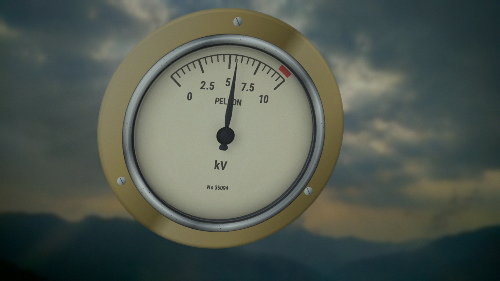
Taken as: 5.5 kV
